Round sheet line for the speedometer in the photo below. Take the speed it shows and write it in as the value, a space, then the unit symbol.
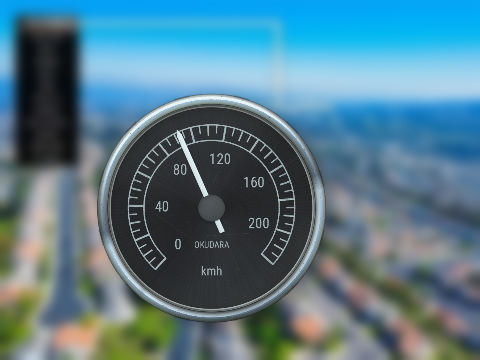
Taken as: 92.5 km/h
